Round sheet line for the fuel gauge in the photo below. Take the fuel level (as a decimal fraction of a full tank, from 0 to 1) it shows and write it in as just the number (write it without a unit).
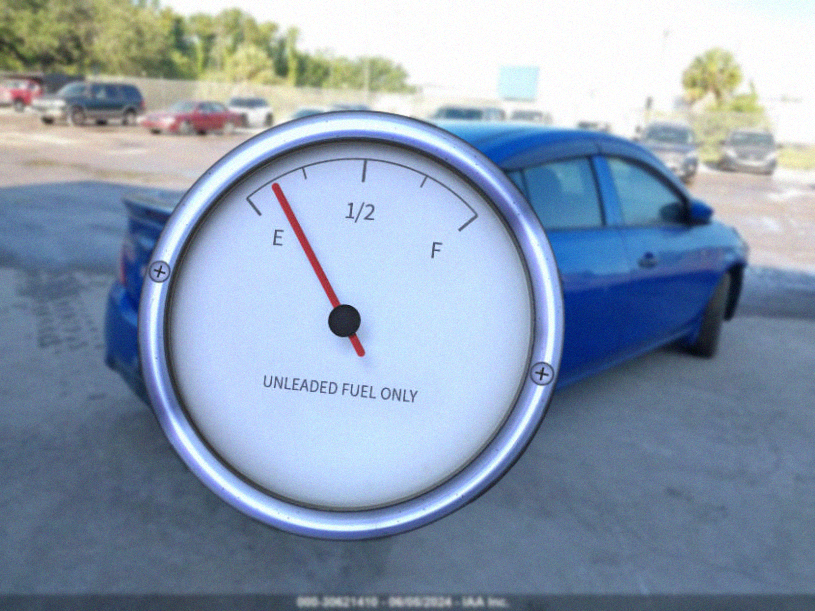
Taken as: 0.125
